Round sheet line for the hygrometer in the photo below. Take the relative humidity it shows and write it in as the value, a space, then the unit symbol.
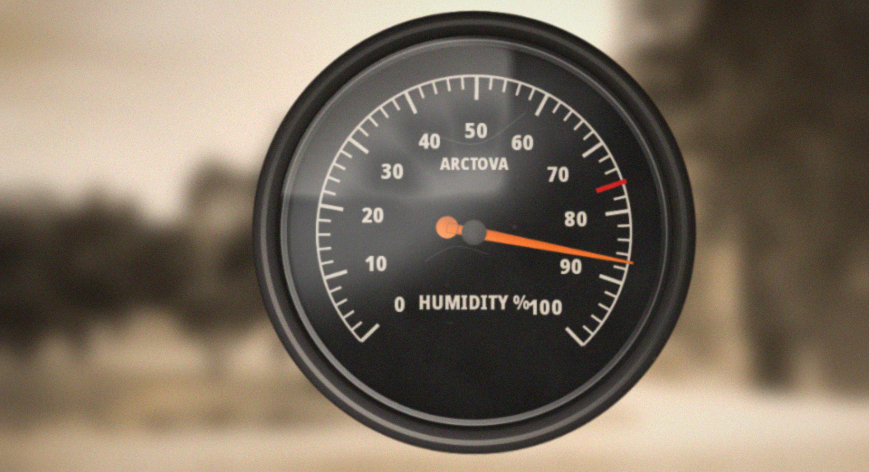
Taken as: 87 %
